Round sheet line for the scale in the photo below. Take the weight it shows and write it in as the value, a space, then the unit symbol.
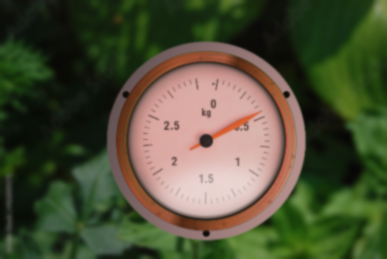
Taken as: 0.45 kg
